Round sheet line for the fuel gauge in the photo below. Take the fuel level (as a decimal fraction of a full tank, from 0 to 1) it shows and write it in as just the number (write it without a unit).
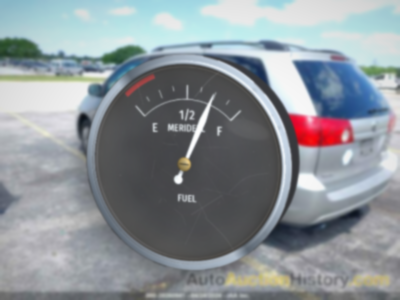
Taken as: 0.75
